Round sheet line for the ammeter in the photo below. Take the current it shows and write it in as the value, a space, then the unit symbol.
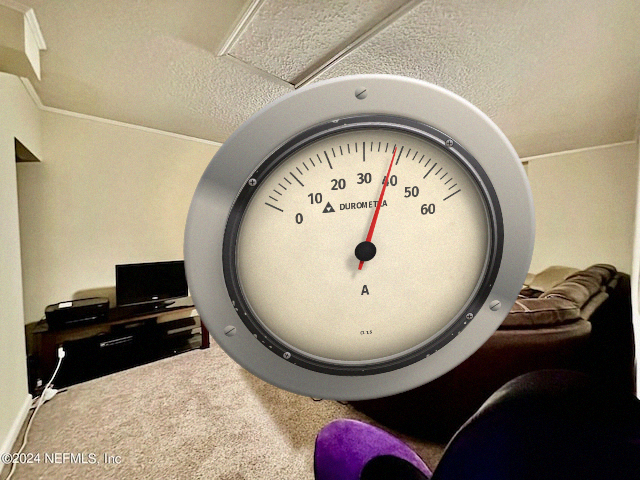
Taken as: 38 A
